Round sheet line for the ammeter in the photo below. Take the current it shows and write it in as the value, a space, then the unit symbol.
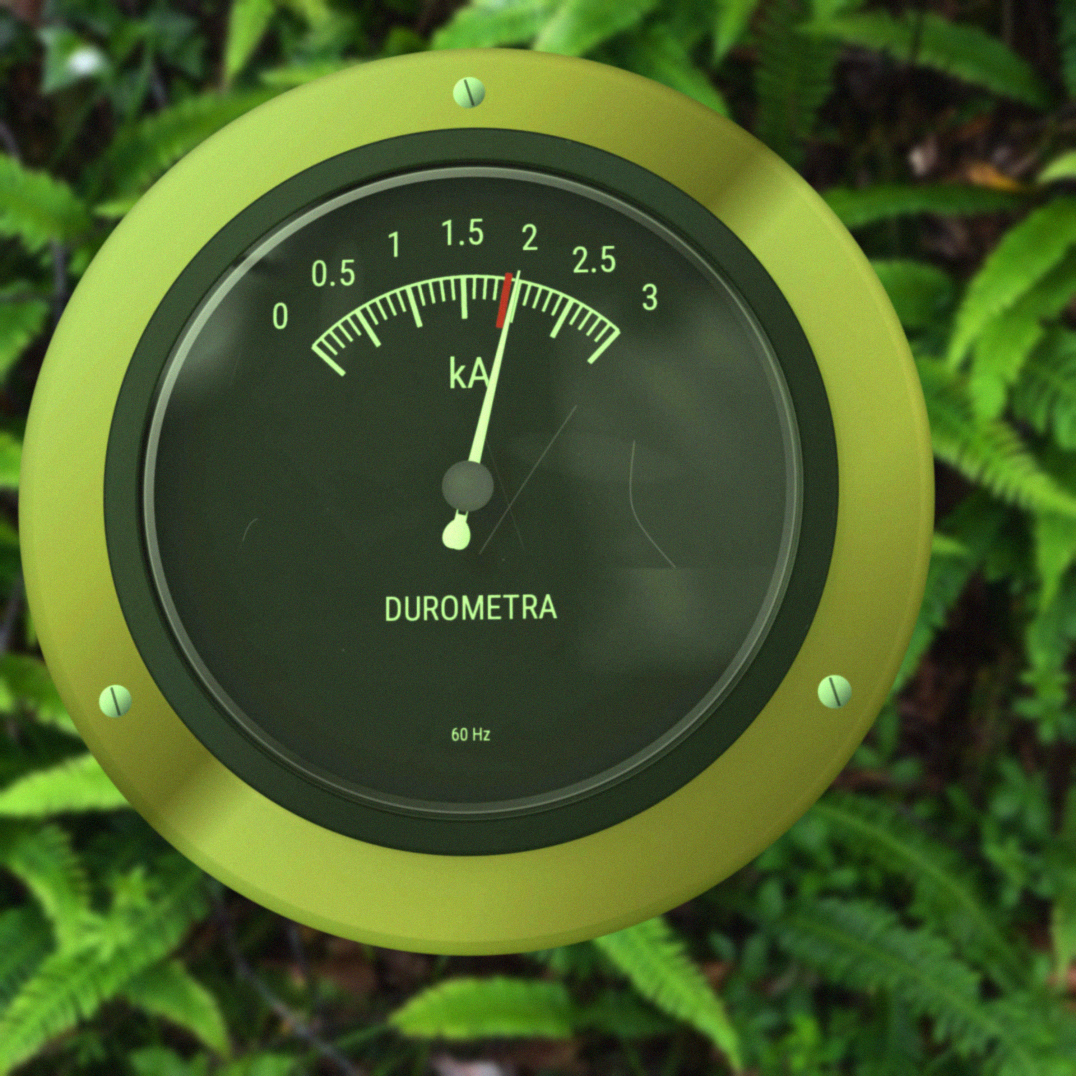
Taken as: 2 kA
